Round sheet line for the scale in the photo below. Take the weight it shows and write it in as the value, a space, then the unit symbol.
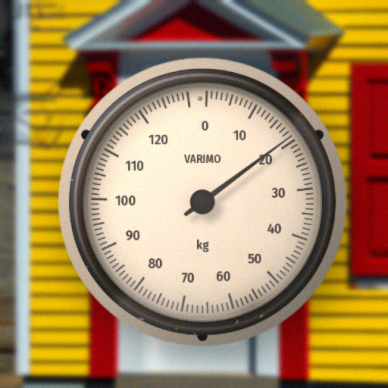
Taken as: 19 kg
